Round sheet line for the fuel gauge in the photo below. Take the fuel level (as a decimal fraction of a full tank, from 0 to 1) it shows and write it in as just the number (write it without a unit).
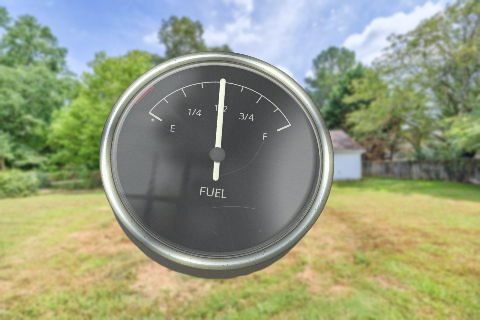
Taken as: 0.5
